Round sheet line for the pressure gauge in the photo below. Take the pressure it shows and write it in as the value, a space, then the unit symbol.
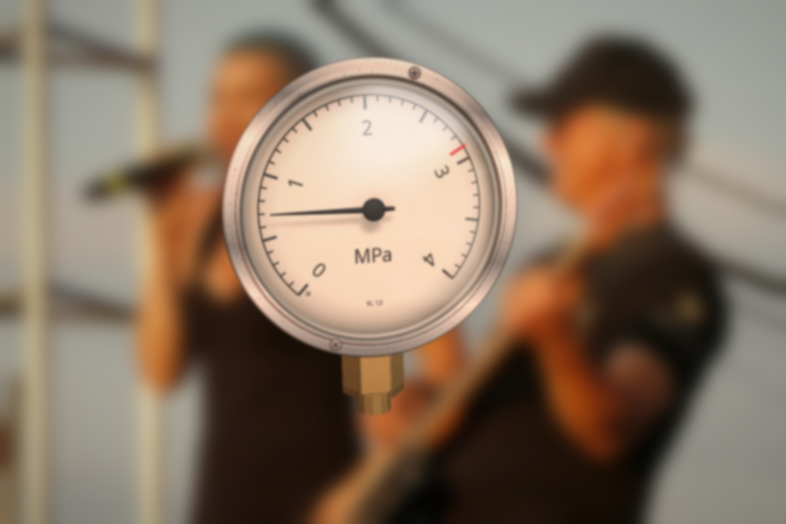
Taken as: 0.7 MPa
